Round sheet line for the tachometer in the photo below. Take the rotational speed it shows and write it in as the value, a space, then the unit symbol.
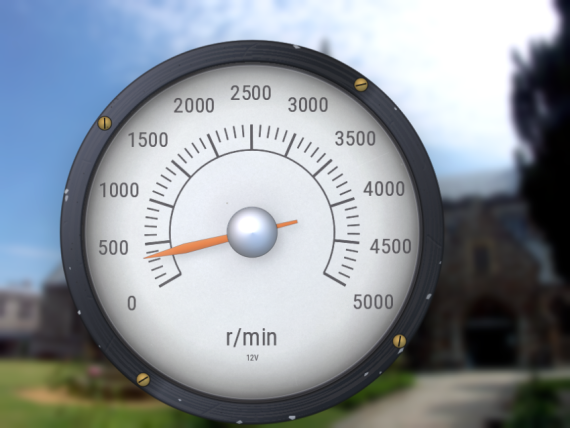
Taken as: 350 rpm
